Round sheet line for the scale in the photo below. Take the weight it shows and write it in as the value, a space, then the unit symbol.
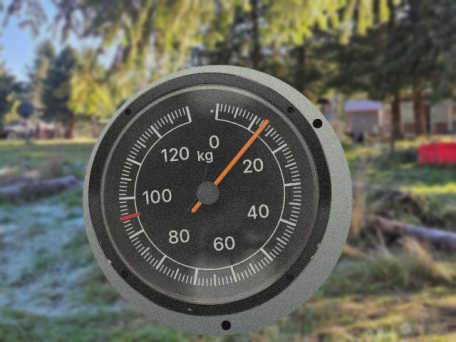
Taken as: 13 kg
